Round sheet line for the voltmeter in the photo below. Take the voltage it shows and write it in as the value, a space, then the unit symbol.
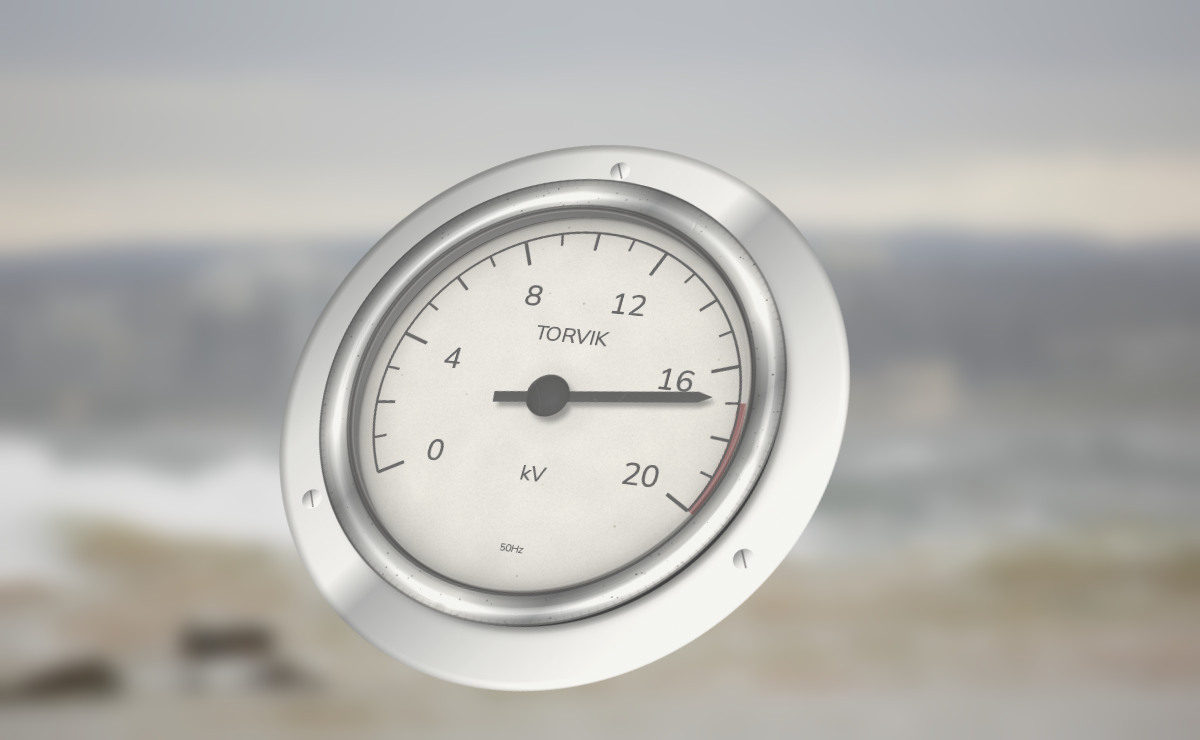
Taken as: 17 kV
